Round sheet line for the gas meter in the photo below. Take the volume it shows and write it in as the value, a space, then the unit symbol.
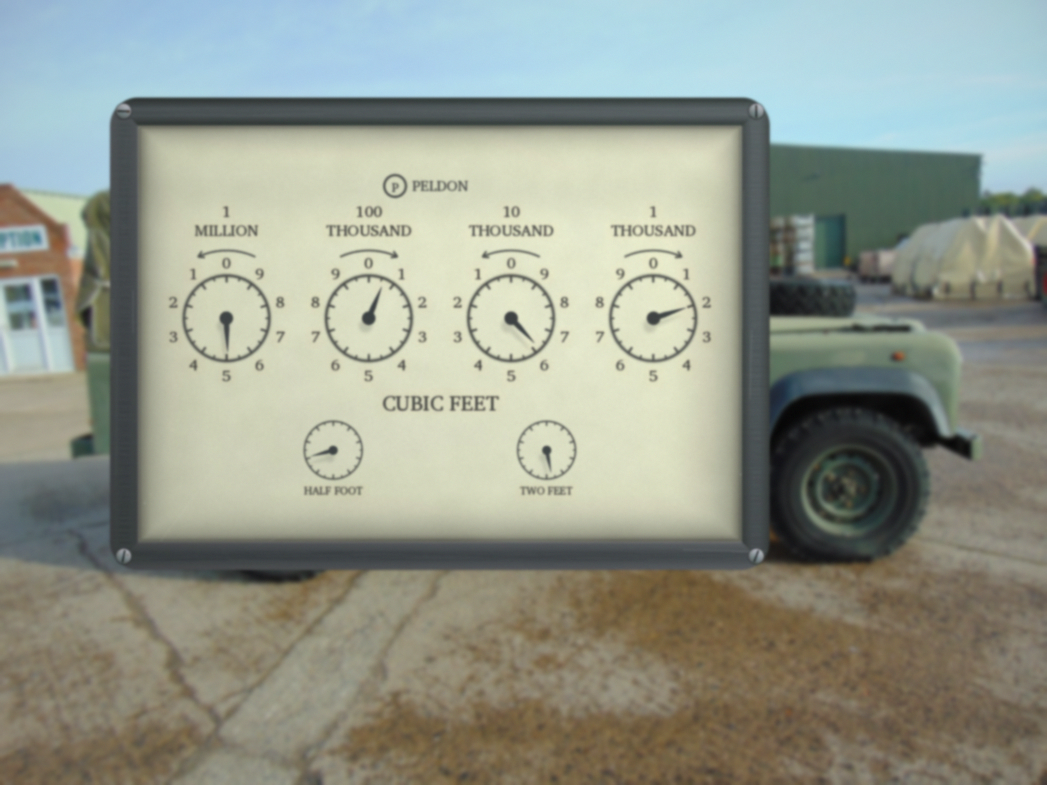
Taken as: 506200 ft³
